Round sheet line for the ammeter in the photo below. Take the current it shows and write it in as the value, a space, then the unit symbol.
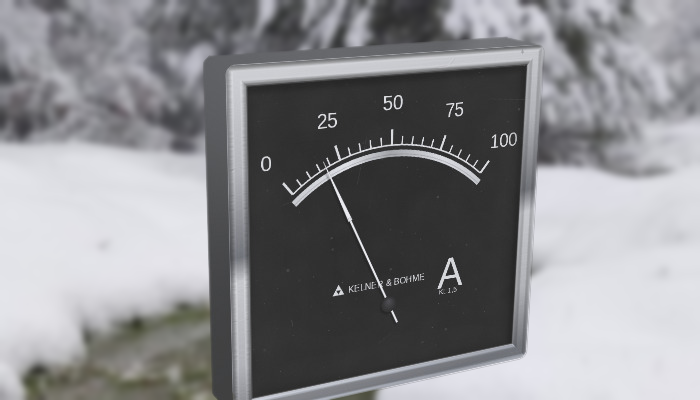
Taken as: 17.5 A
